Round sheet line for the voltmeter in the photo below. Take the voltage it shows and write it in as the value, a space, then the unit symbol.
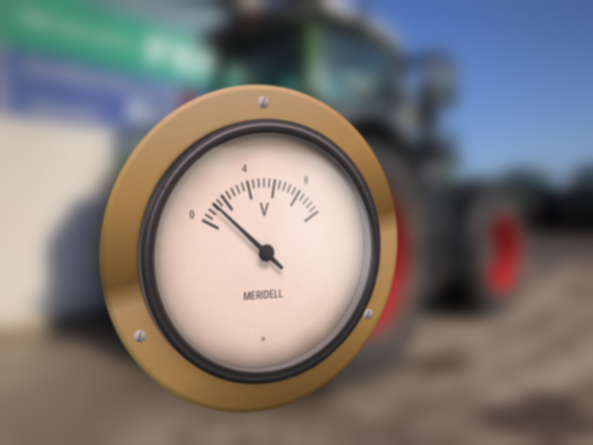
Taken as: 1.2 V
